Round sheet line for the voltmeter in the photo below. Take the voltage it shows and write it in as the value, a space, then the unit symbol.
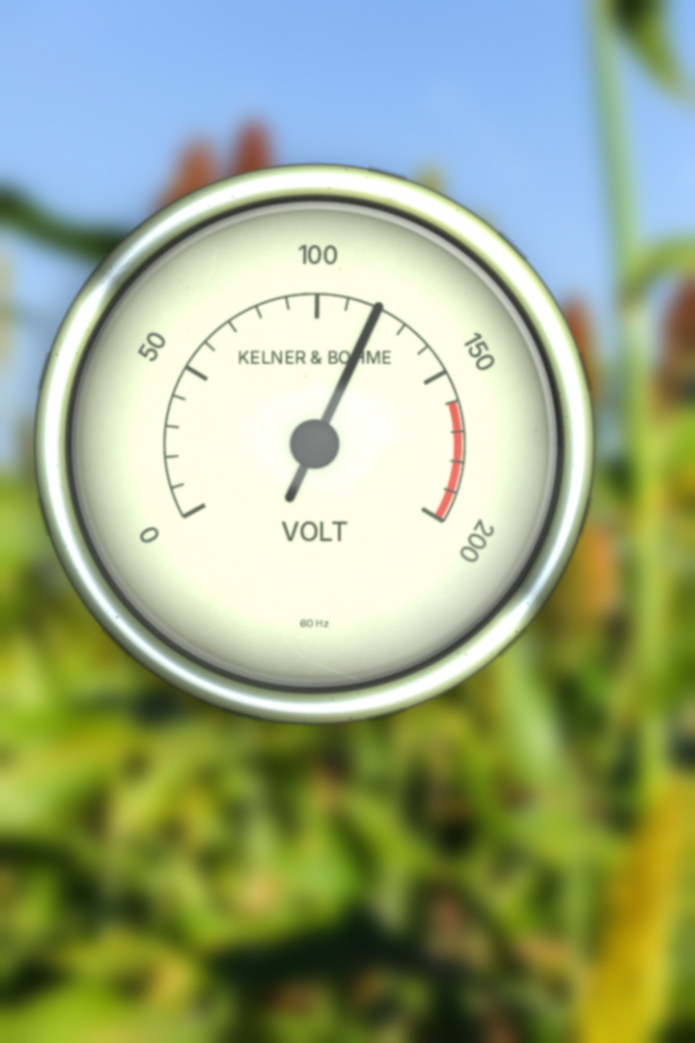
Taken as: 120 V
